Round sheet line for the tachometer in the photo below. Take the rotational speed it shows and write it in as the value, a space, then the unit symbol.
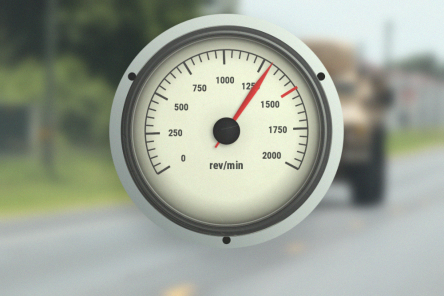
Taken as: 1300 rpm
